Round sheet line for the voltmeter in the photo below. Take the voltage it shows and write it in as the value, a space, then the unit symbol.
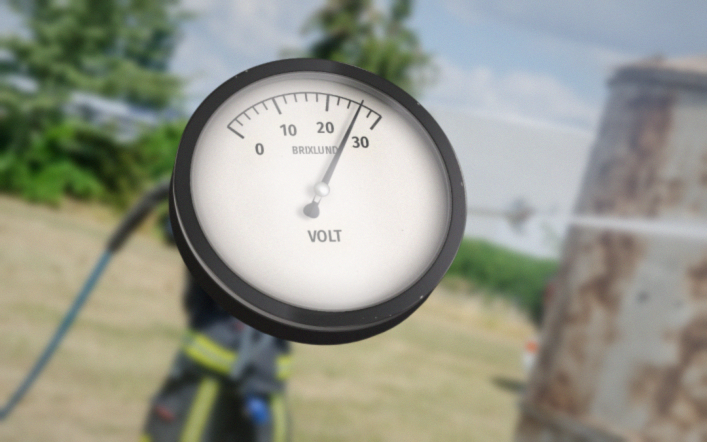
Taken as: 26 V
